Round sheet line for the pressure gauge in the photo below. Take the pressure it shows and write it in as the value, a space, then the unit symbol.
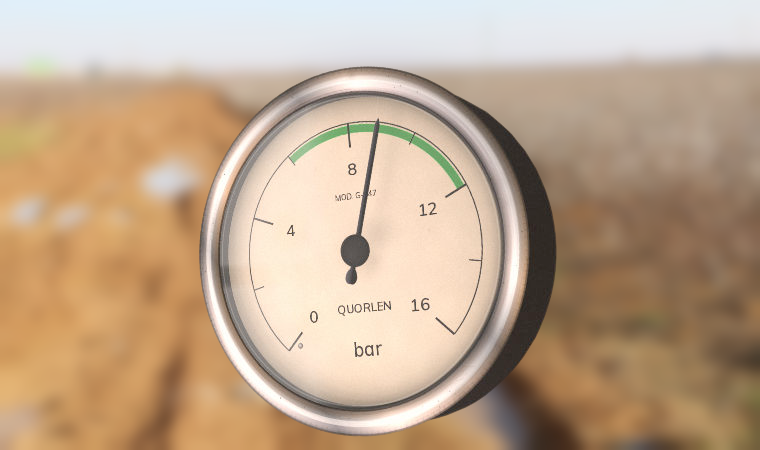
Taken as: 9 bar
